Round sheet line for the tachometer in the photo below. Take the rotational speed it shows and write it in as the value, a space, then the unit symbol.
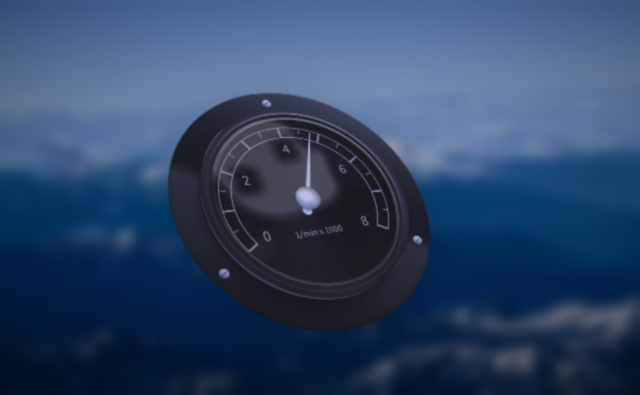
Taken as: 4750 rpm
